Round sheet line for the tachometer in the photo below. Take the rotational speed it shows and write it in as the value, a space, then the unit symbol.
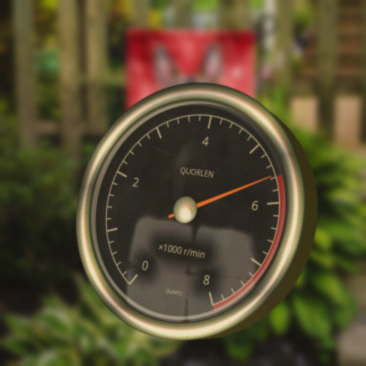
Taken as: 5600 rpm
